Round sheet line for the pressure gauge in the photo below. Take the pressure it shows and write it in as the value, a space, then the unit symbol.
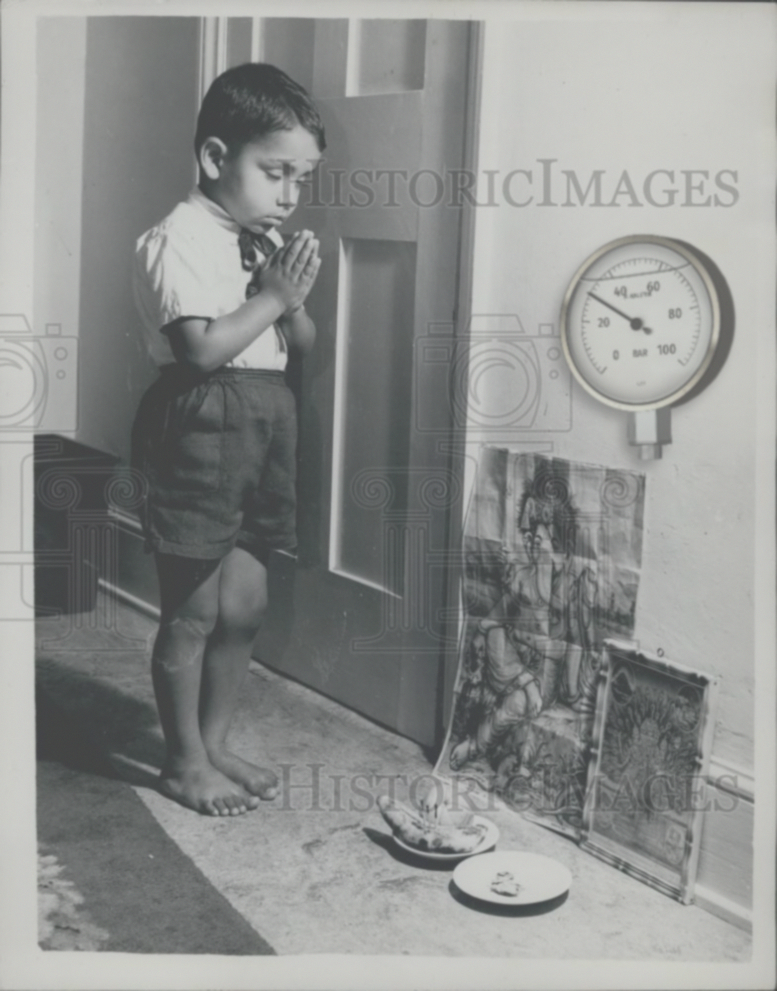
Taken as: 30 bar
